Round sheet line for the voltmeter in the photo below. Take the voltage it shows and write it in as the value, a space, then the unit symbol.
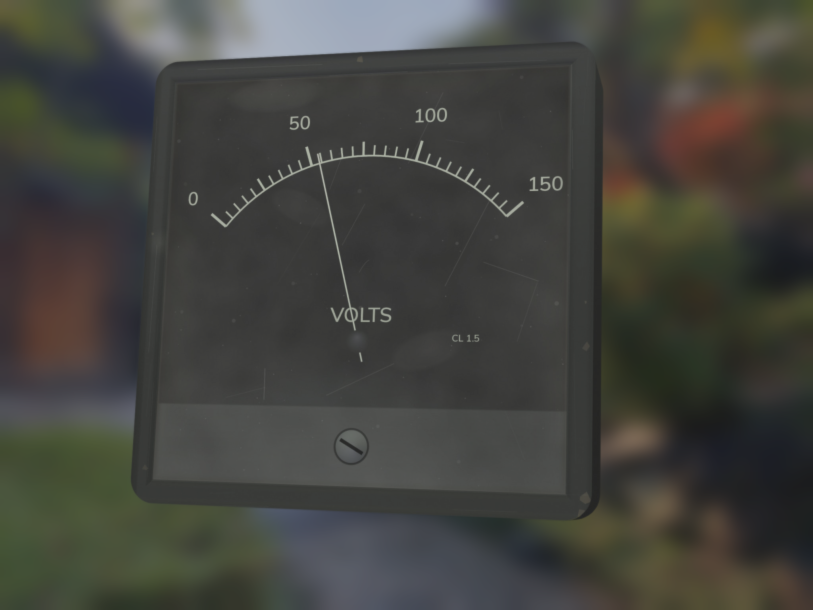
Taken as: 55 V
